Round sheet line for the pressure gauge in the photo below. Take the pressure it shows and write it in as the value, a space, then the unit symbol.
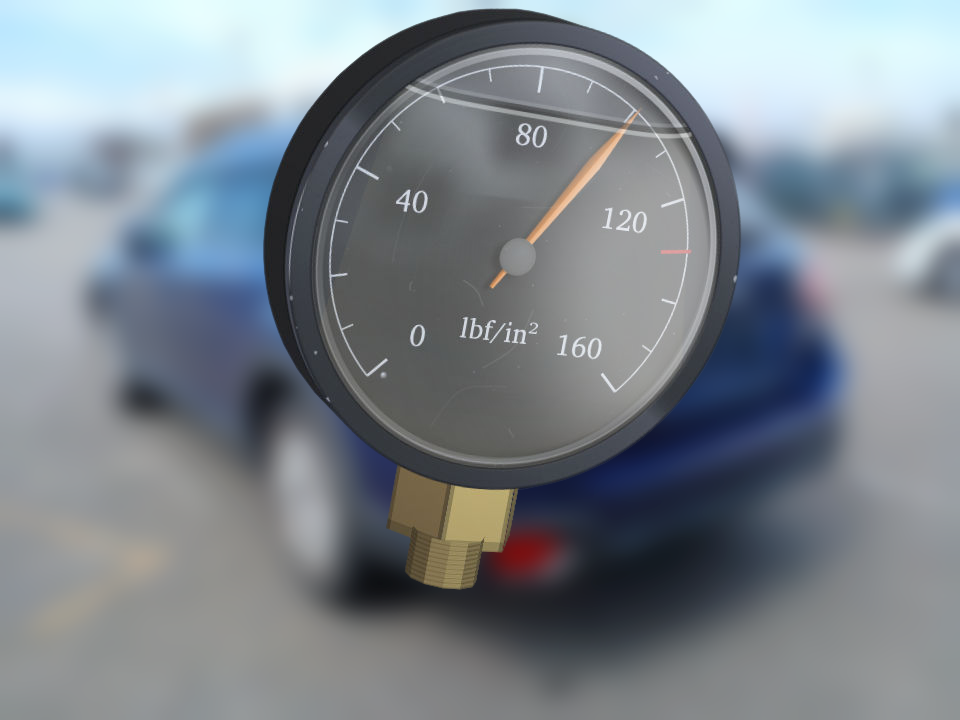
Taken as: 100 psi
